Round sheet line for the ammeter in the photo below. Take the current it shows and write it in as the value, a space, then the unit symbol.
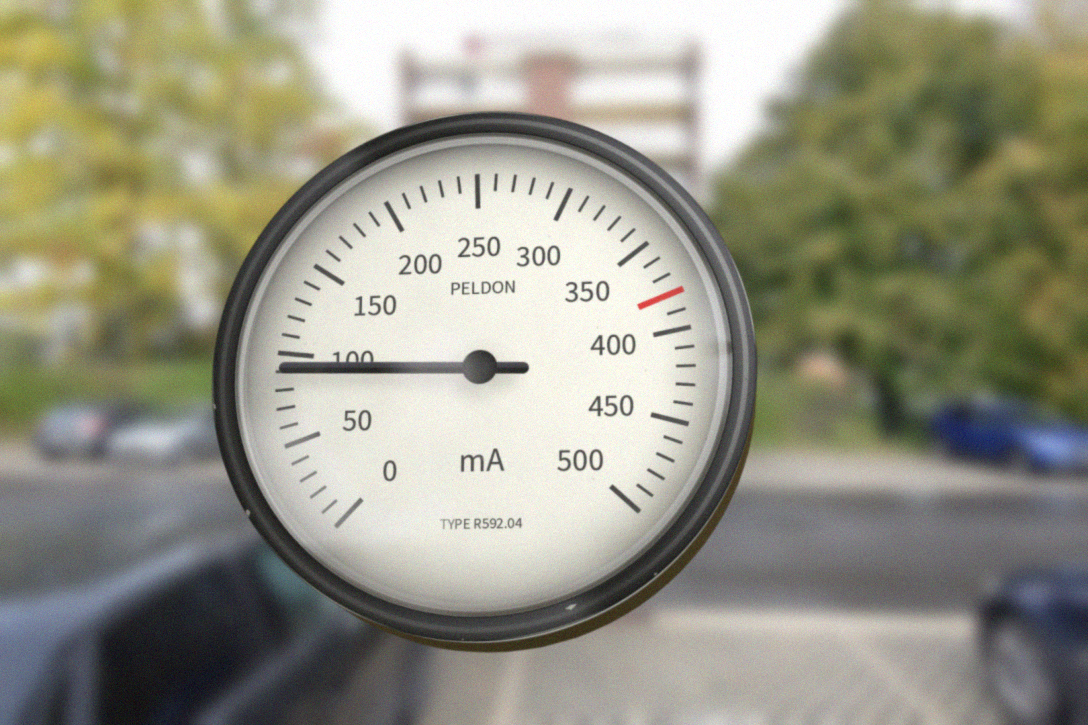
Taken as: 90 mA
